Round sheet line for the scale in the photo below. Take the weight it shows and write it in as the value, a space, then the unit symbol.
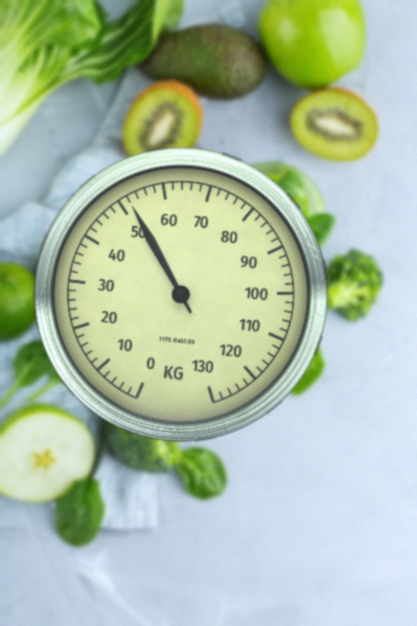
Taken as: 52 kg
